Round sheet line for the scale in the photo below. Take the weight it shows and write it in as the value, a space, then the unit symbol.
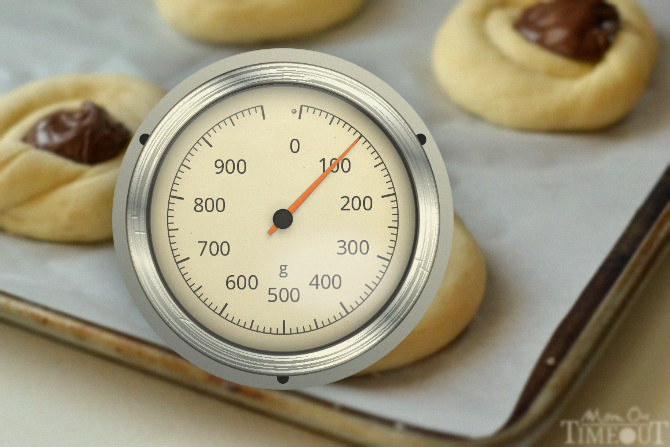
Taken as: 100 g
